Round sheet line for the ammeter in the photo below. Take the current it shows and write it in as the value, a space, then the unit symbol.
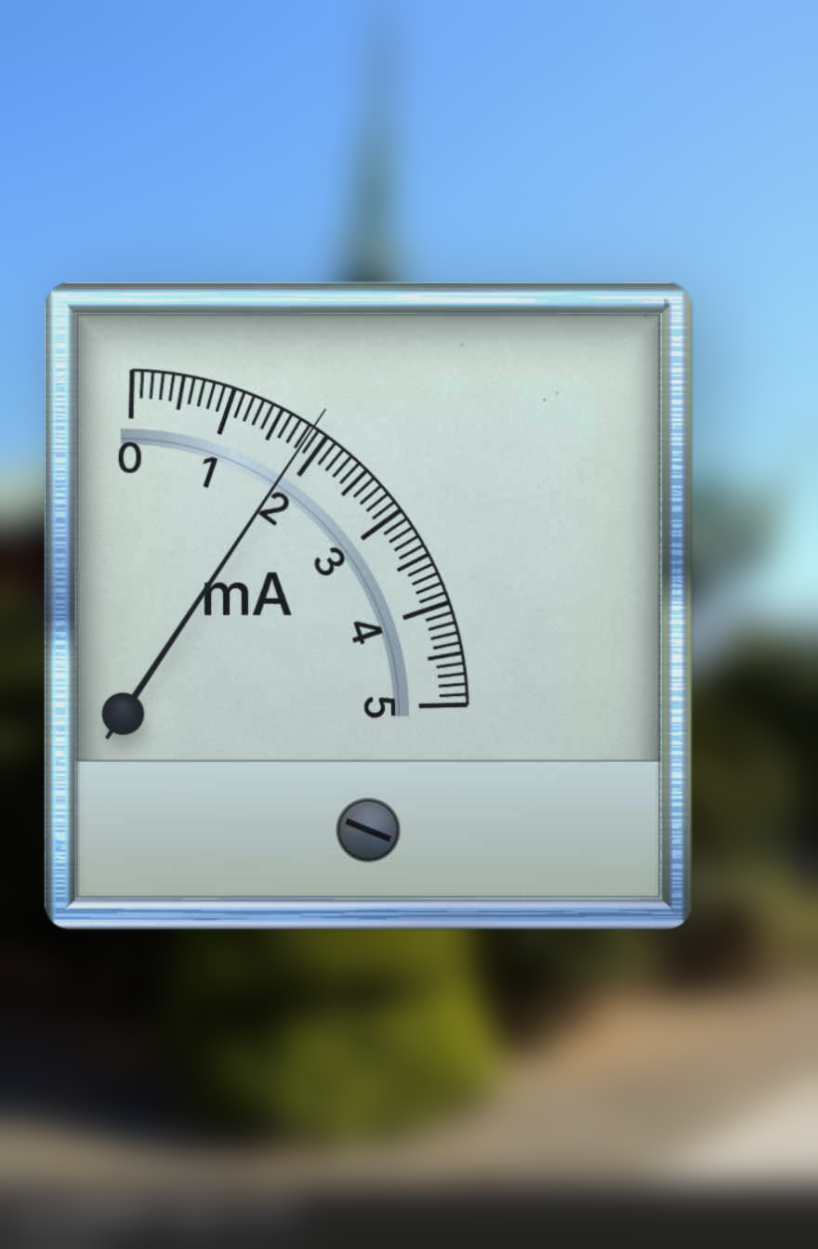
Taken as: 1.85 mA
